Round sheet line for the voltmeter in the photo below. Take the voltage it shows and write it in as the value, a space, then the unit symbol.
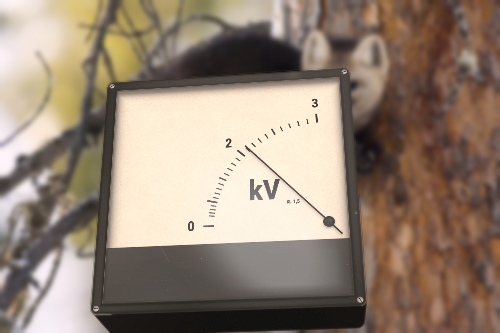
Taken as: 2.1 kV
